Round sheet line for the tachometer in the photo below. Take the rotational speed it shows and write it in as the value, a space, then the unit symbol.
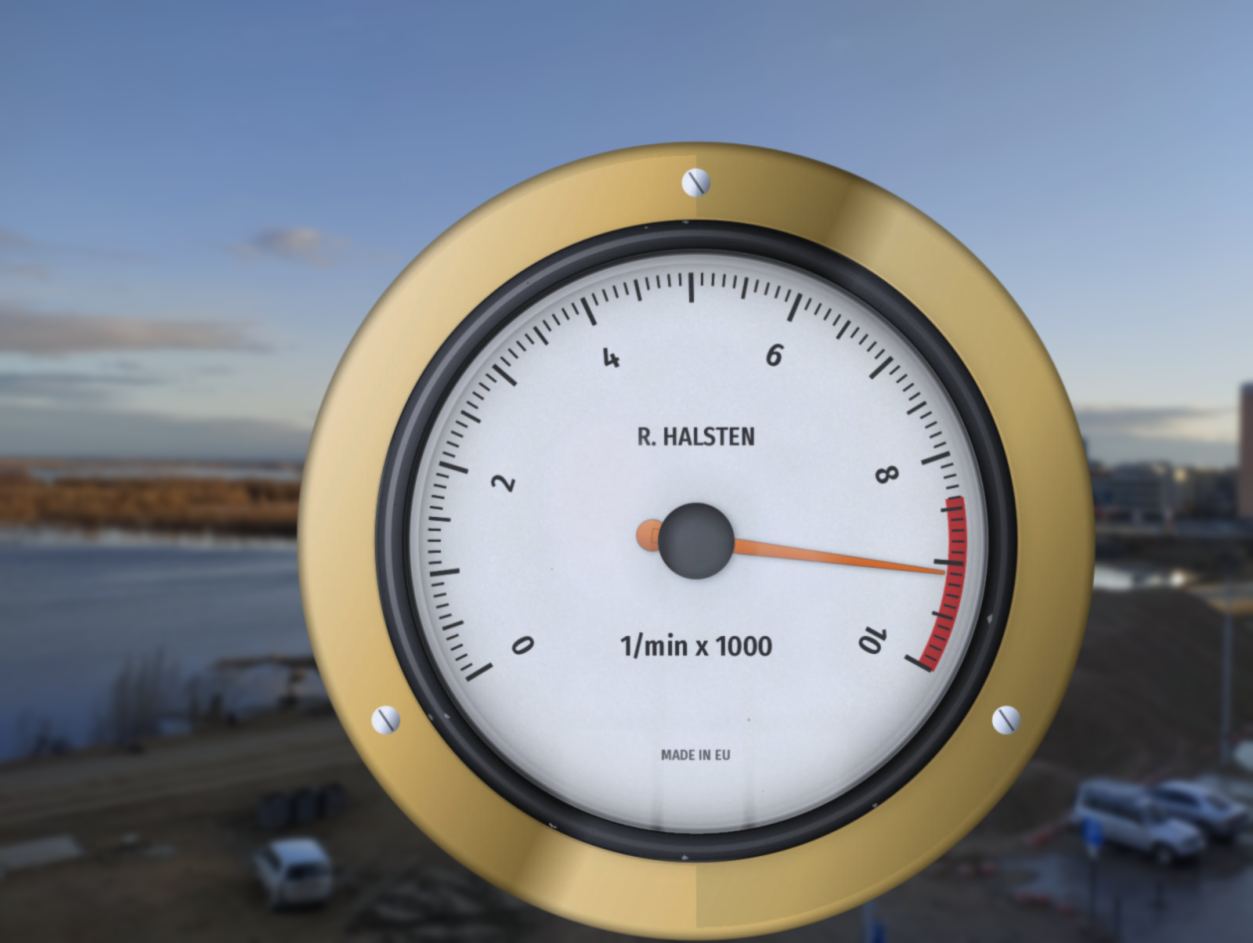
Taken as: 9100 rpm
